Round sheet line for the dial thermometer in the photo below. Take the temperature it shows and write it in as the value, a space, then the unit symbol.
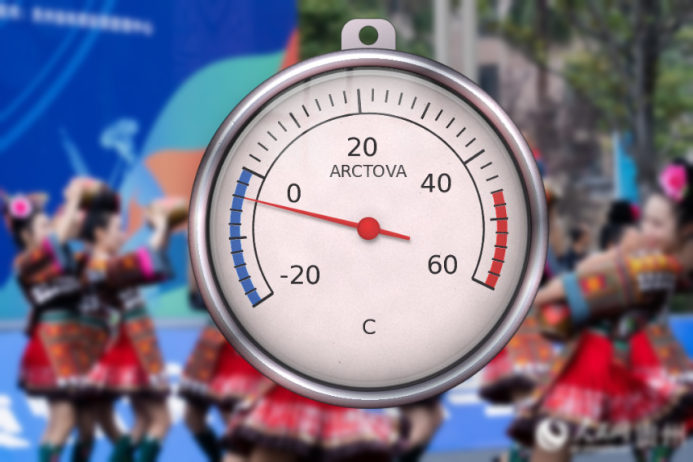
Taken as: -4 °C
